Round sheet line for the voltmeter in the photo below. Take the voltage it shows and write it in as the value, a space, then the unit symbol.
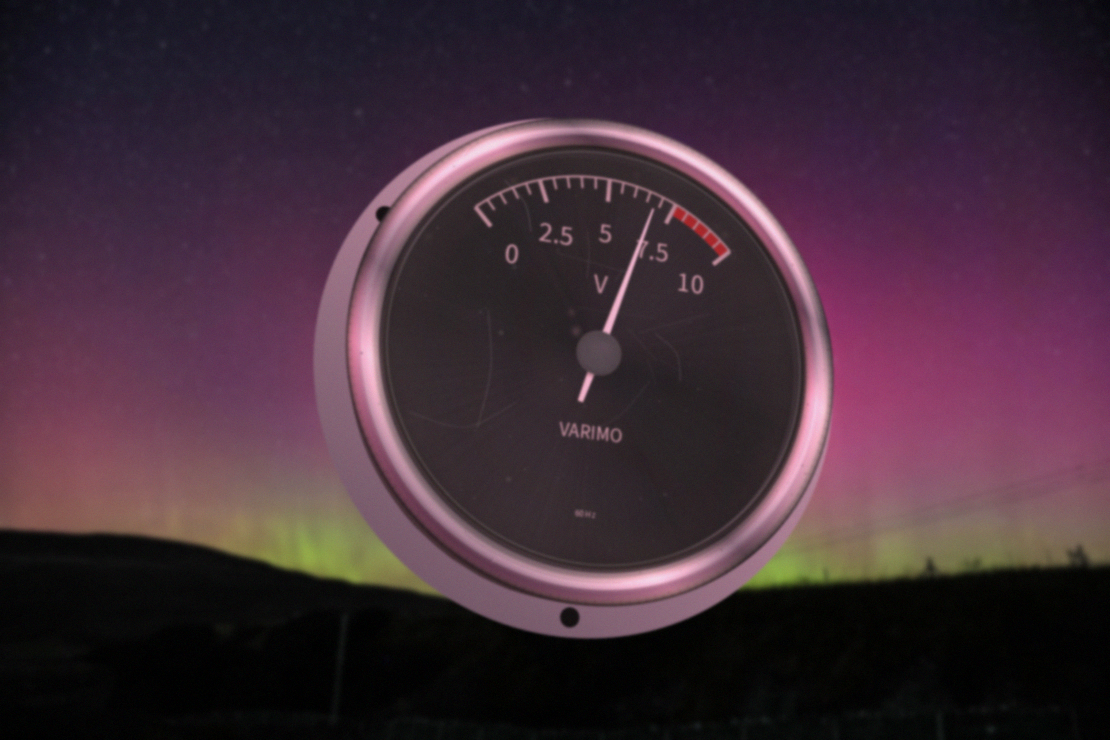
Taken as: 6.75 V
